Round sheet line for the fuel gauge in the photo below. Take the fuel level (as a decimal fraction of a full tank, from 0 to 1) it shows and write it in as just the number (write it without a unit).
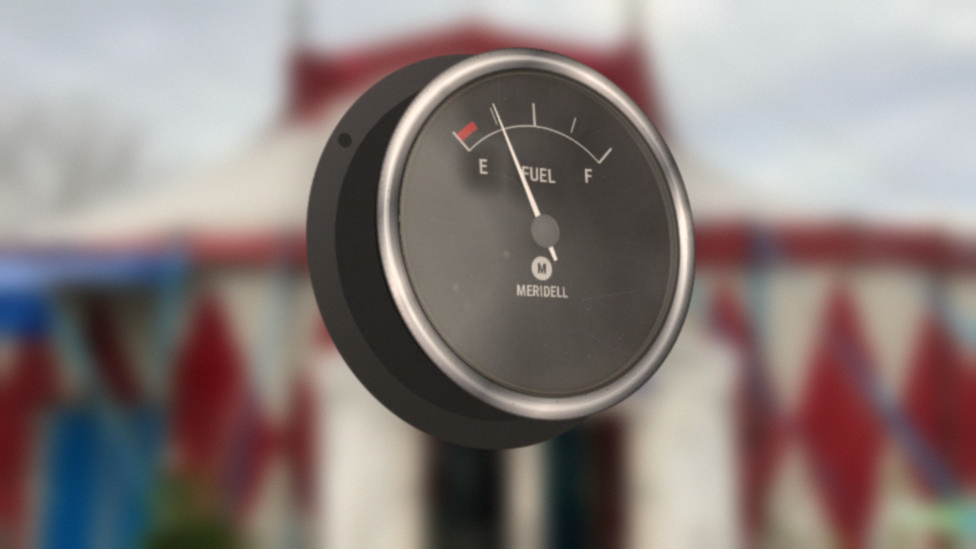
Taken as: 0.25
